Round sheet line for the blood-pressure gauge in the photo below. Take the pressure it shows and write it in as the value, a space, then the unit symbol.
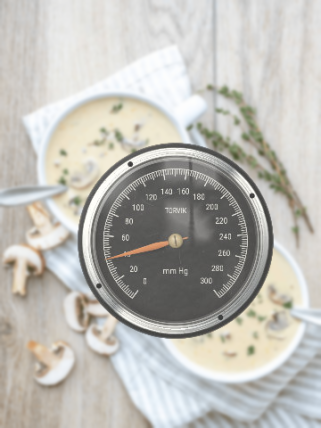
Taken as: 40 mmHg
